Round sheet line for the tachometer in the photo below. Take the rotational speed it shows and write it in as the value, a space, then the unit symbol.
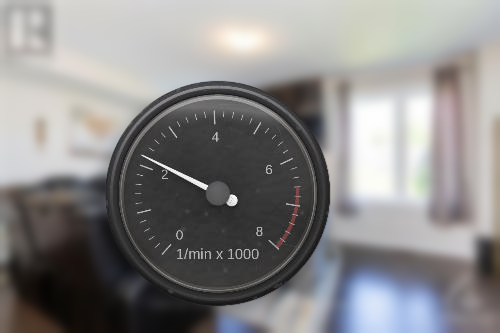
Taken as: 2200 rpm
